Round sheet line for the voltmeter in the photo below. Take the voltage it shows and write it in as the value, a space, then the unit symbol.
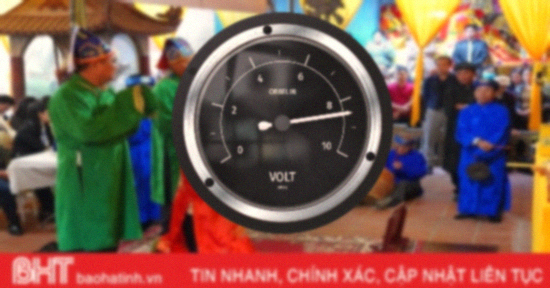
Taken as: 8.5 V
